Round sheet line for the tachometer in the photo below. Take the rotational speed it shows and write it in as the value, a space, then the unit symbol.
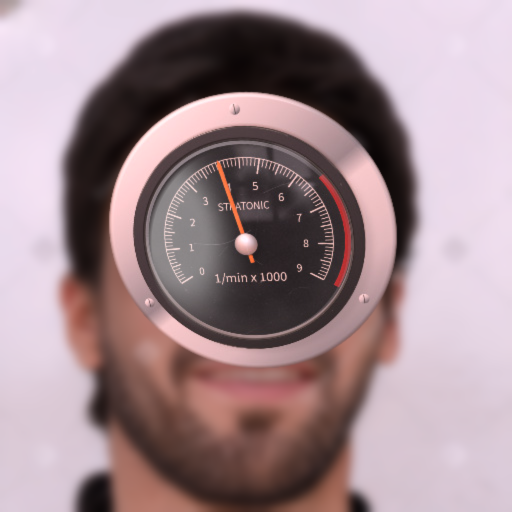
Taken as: 4000 rpm
